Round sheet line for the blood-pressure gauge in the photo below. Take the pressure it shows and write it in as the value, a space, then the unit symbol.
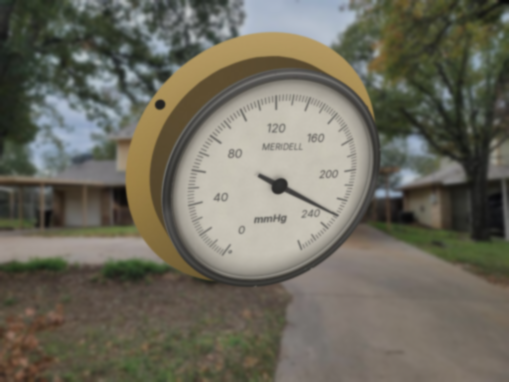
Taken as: 230 mmHg
